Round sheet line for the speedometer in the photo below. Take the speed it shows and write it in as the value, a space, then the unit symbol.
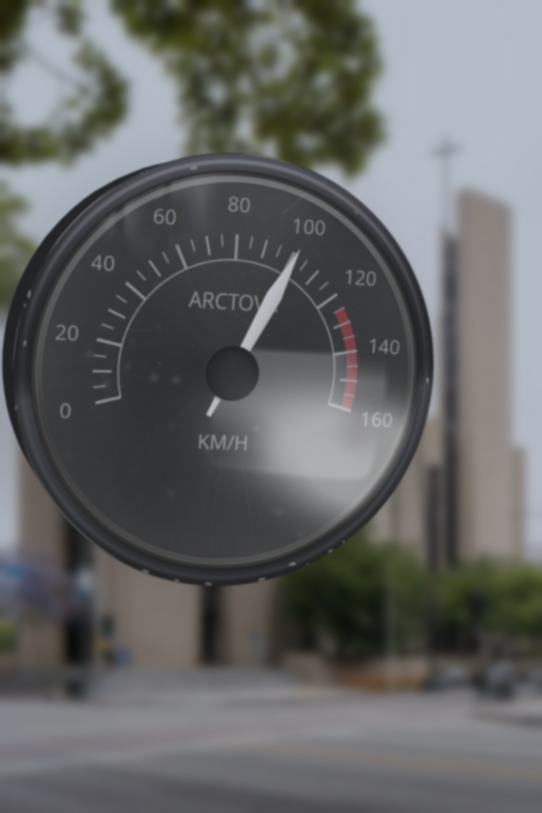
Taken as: 100 km/h
